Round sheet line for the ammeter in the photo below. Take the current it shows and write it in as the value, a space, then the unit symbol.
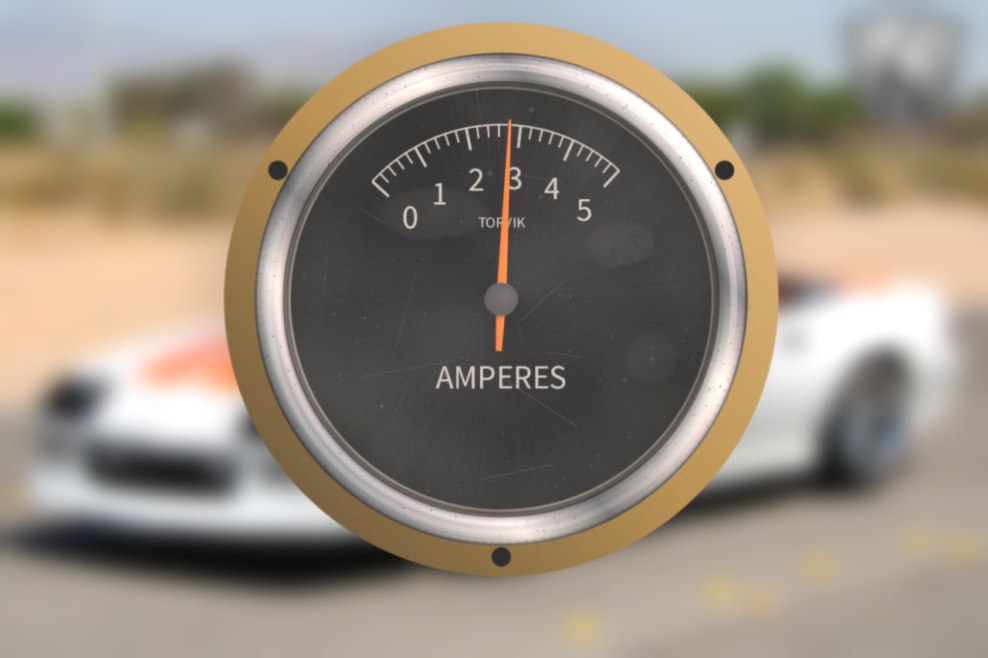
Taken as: 2.8 A
